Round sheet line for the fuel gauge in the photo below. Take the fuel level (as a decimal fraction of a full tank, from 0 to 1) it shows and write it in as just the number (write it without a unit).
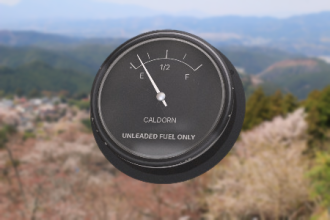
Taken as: 0.125
